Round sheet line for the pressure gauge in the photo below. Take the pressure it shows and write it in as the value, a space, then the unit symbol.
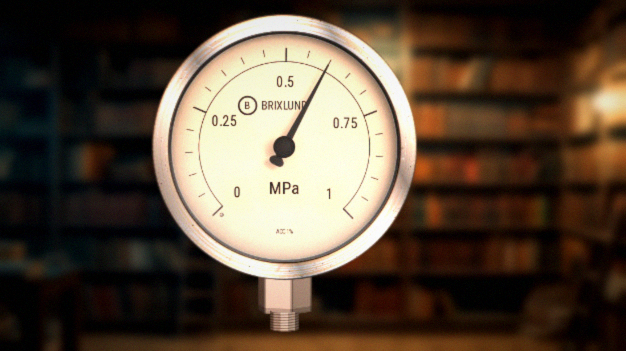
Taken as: 0.6 MPa
